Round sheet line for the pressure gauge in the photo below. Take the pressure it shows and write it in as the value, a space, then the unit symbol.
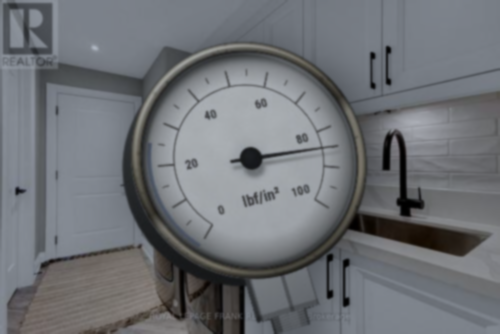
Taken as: 85 psi
